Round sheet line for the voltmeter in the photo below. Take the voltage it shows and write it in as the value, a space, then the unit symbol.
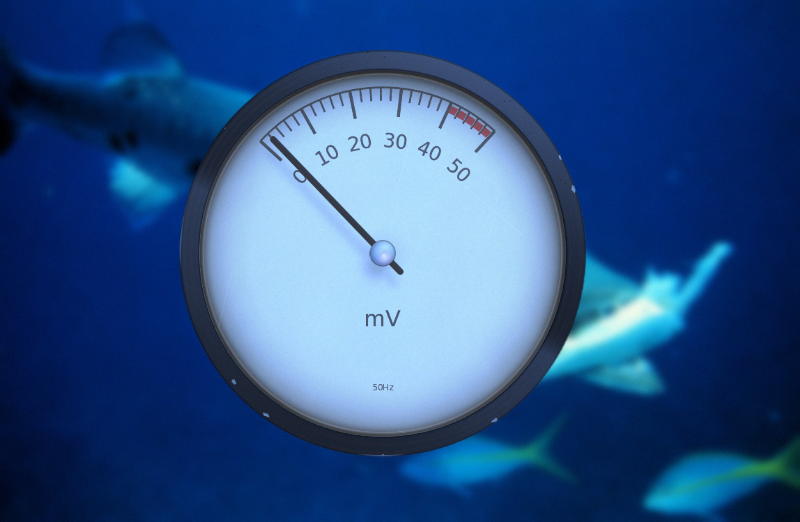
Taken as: 2 mV
